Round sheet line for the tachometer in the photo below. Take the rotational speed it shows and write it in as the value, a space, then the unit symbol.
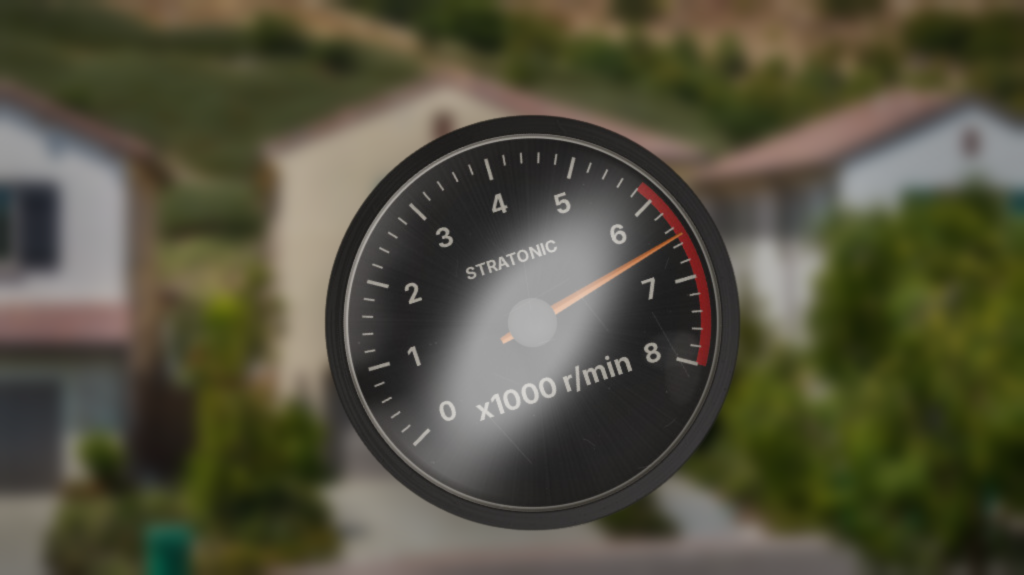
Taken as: 6500 rpm
